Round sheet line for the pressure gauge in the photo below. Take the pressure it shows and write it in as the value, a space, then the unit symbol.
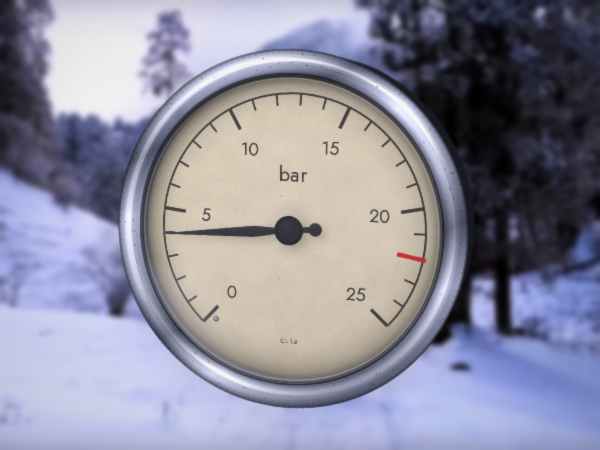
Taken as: 4 bar
